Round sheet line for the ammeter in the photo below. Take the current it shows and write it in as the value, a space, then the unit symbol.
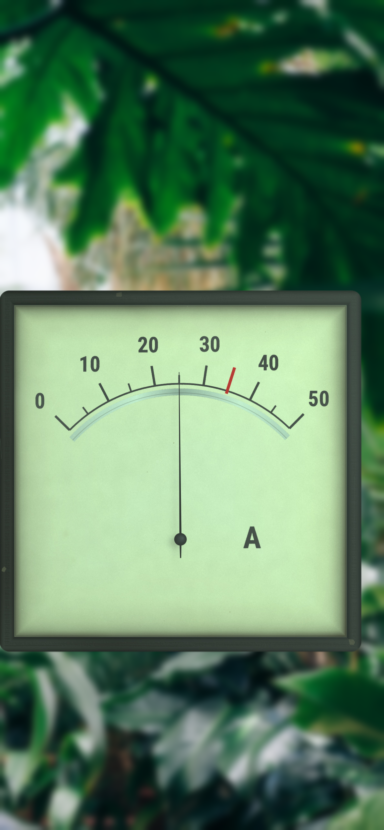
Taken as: 25 A
